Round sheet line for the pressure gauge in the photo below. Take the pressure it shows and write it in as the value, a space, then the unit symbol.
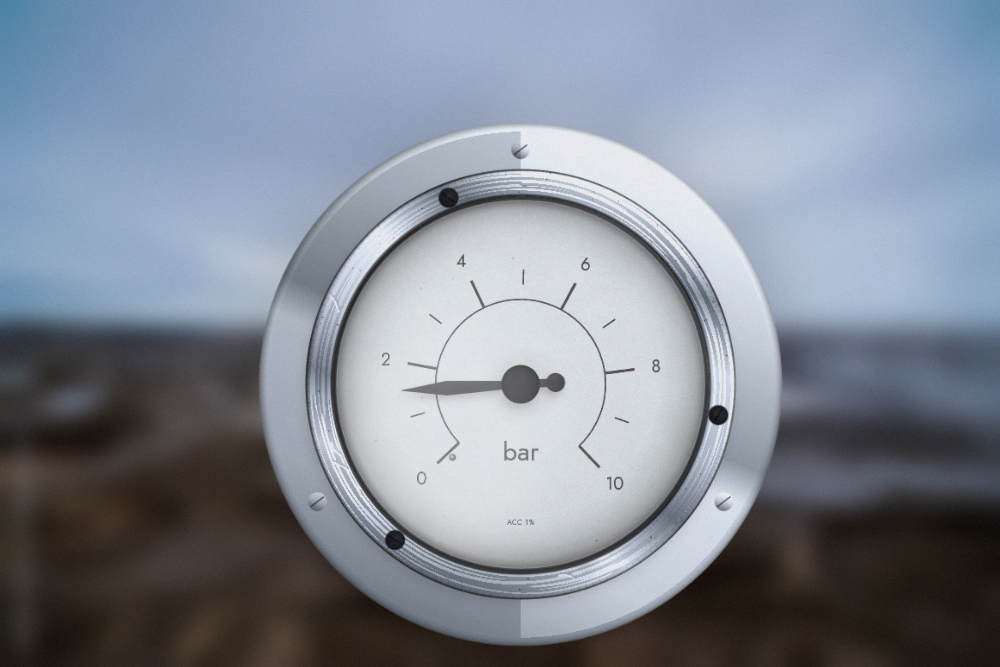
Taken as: 1.5 bar
